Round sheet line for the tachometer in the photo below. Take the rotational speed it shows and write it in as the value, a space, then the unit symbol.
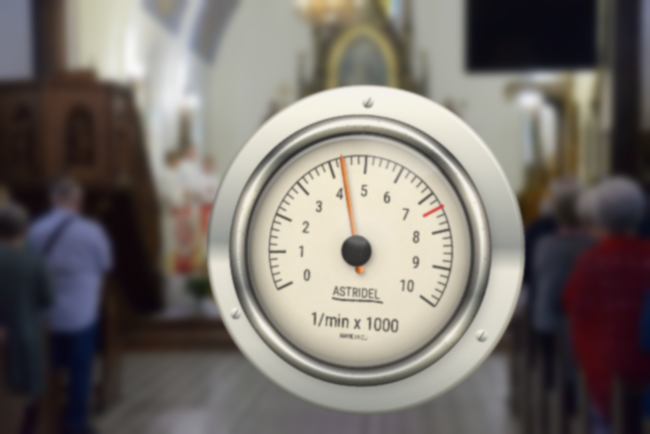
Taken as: 4400 rpm
